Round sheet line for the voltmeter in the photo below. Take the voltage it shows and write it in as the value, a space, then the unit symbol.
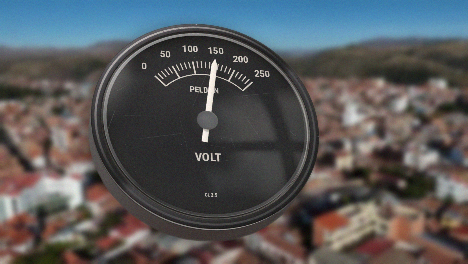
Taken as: 150 V
